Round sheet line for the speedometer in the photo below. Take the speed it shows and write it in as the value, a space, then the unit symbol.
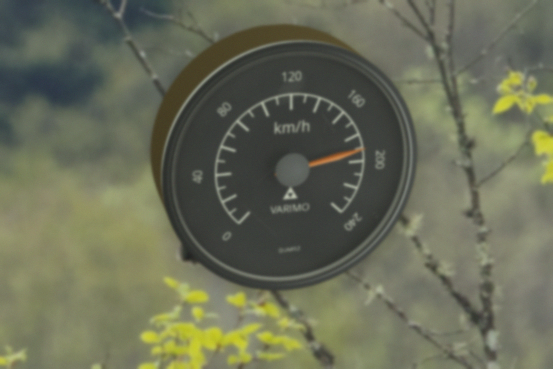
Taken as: 190 km/h
